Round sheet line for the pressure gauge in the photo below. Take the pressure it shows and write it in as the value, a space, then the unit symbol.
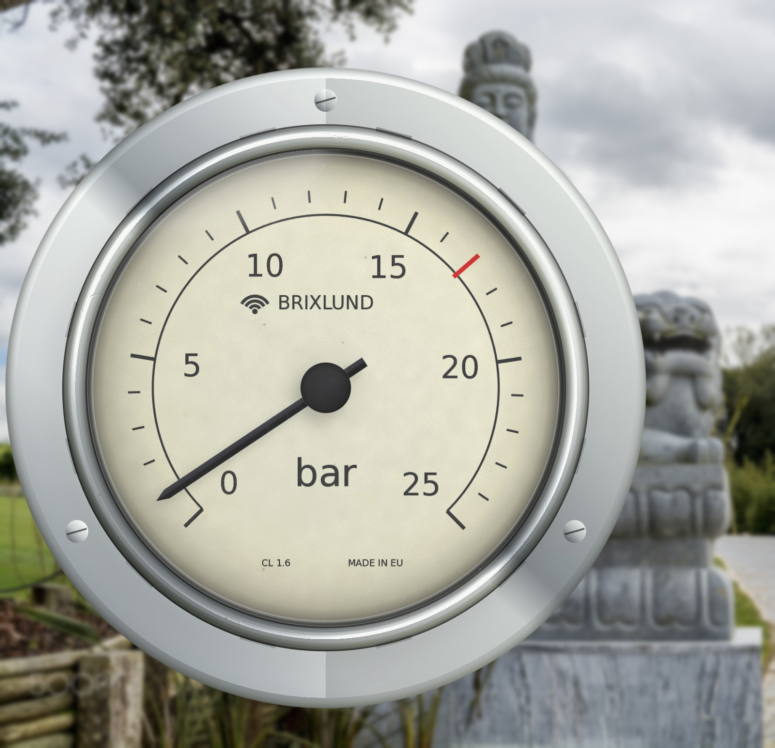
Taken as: 1 bar
